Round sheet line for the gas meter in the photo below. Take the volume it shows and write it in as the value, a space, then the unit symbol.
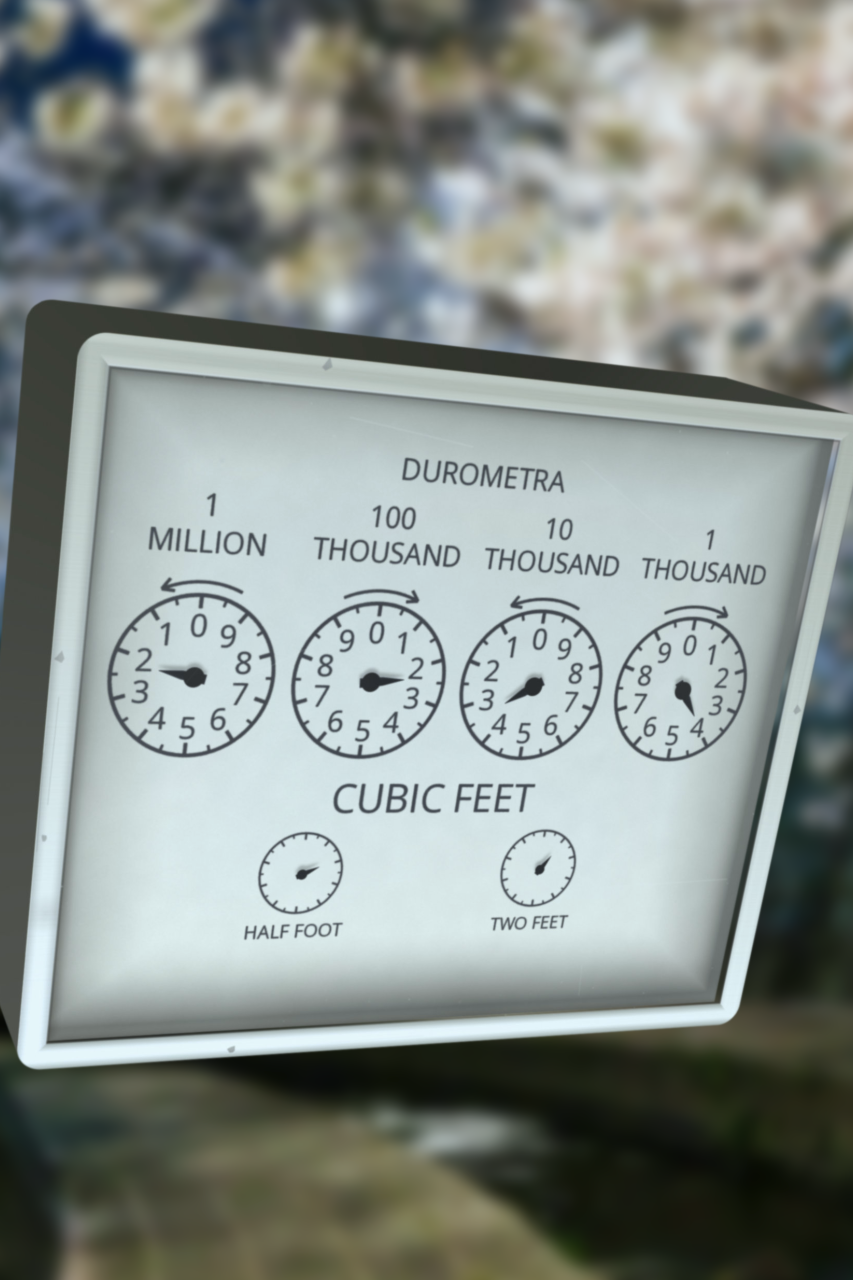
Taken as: 223400 ft³
